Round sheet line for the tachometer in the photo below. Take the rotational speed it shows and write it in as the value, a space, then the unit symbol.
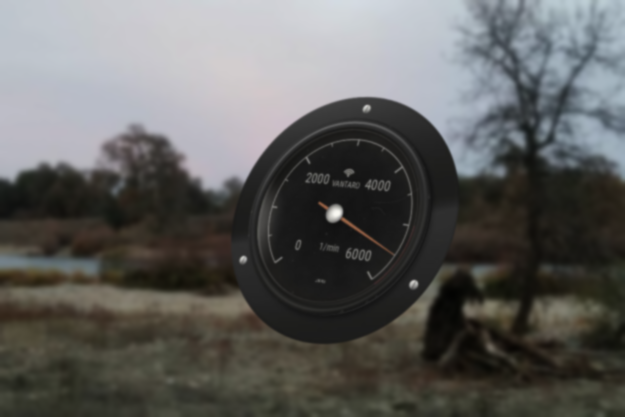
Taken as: 5500 rpm
